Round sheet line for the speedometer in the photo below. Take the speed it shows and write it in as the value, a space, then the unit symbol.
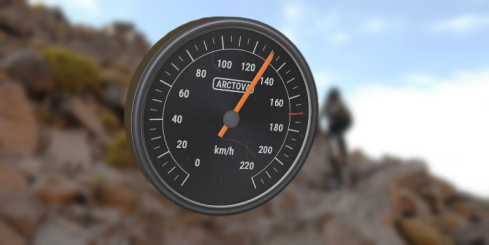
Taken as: 130 km/h
